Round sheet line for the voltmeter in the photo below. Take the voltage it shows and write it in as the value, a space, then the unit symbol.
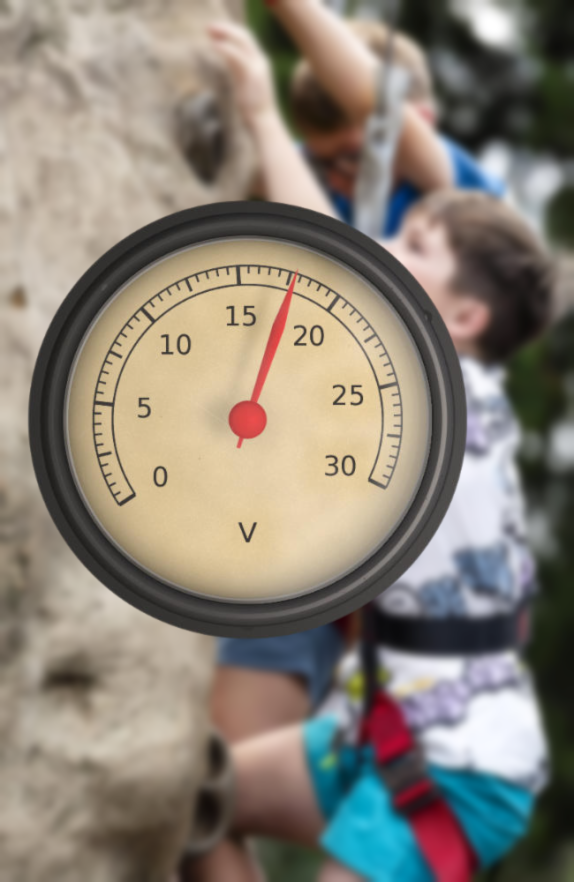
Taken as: 17.75 V
